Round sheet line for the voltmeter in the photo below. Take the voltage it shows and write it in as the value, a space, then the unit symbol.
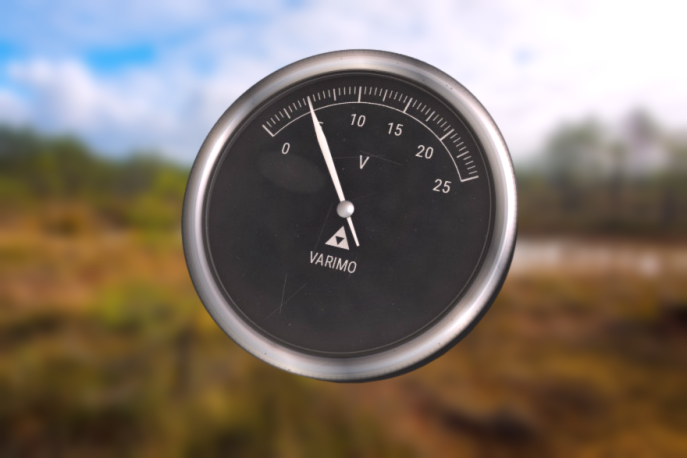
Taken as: 5 V
